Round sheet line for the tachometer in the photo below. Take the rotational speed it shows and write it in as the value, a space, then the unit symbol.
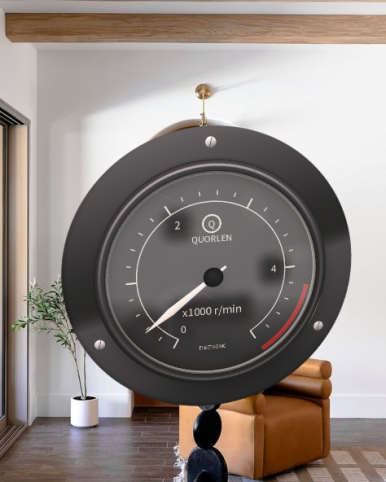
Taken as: 400 rpm
